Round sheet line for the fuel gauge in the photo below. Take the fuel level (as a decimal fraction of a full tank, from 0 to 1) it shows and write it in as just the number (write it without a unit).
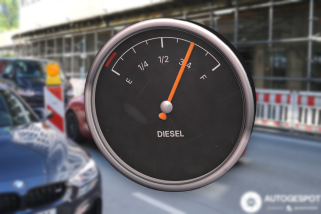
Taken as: 0.75
